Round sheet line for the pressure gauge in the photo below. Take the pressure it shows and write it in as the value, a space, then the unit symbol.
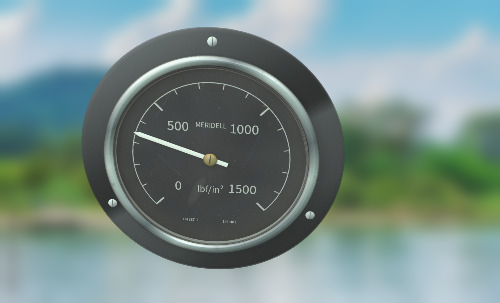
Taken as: 350 psi
